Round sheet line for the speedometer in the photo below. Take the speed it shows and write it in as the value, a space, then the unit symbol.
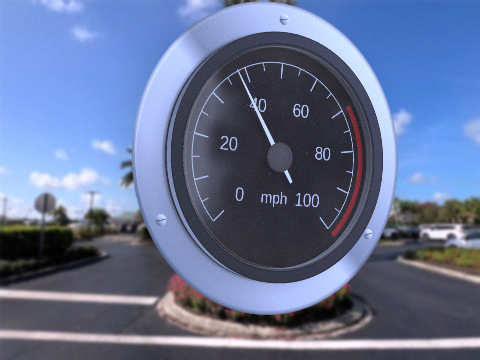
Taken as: 37.5 mph
